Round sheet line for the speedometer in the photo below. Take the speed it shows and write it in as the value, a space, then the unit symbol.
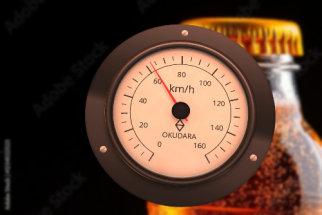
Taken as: 62.5 km/h
